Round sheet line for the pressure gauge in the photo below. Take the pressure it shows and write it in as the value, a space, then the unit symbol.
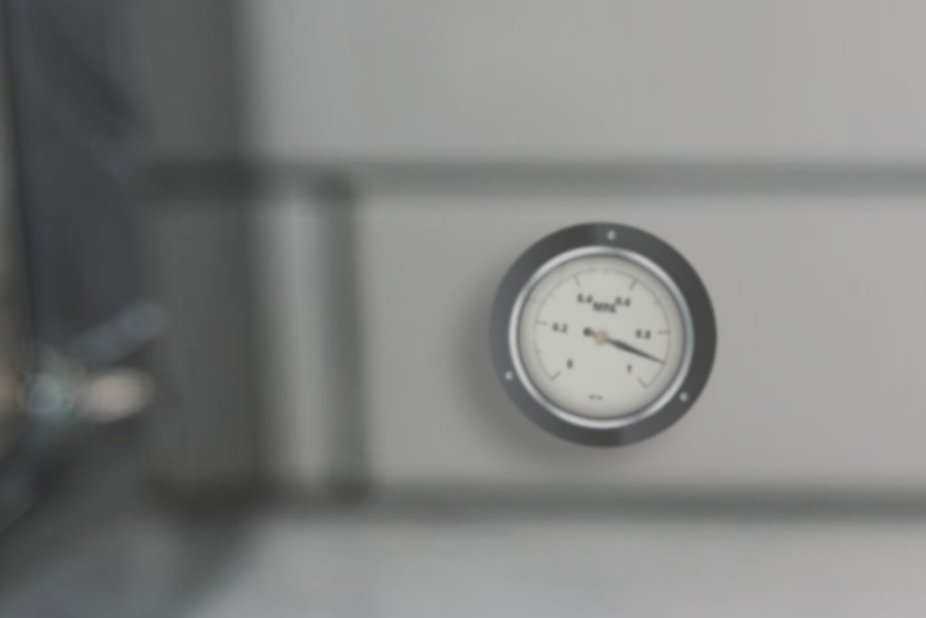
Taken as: 0.9 MPa
